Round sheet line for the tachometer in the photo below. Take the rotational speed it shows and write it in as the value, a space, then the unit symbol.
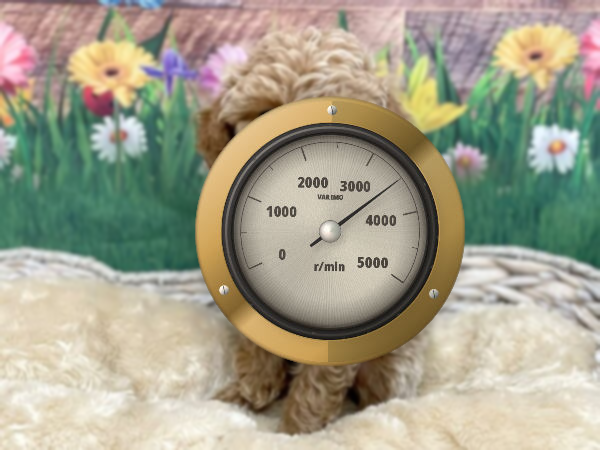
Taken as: 3500 rpm
